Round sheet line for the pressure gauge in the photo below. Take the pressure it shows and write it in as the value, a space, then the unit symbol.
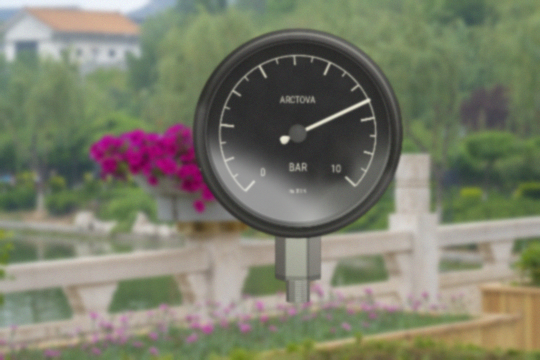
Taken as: 7.5 bar
